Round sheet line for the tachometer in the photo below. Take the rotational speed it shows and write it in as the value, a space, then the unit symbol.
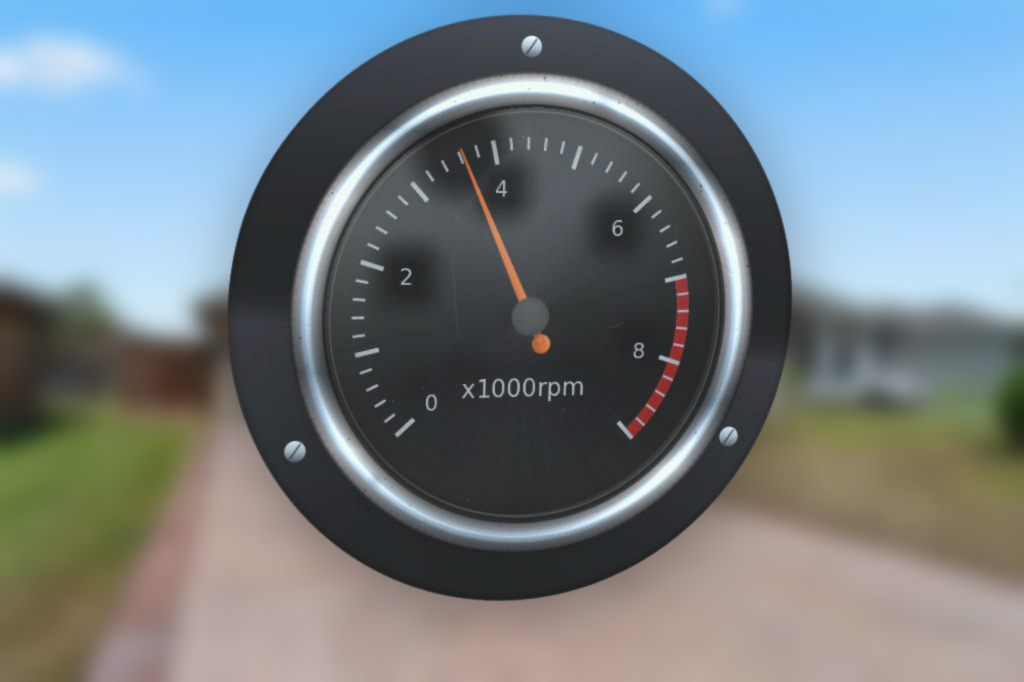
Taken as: 3600 rpm
